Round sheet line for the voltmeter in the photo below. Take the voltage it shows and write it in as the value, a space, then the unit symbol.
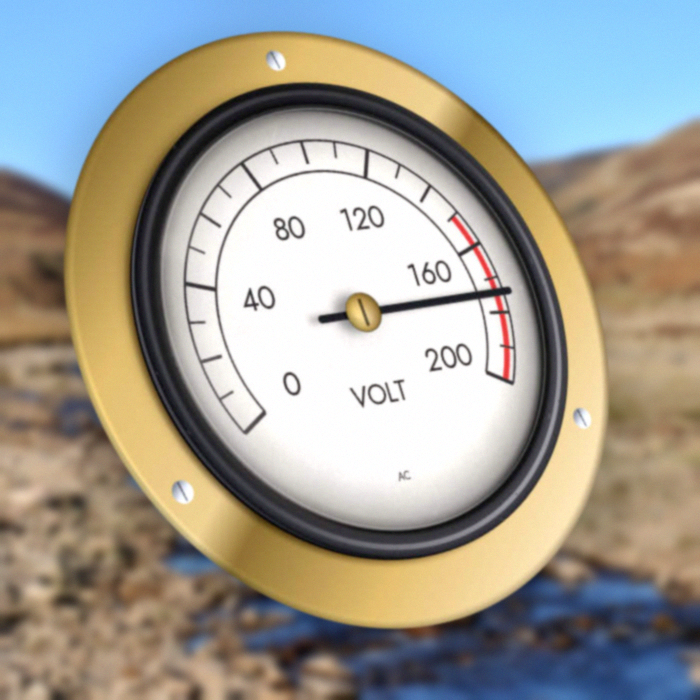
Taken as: 175 V
